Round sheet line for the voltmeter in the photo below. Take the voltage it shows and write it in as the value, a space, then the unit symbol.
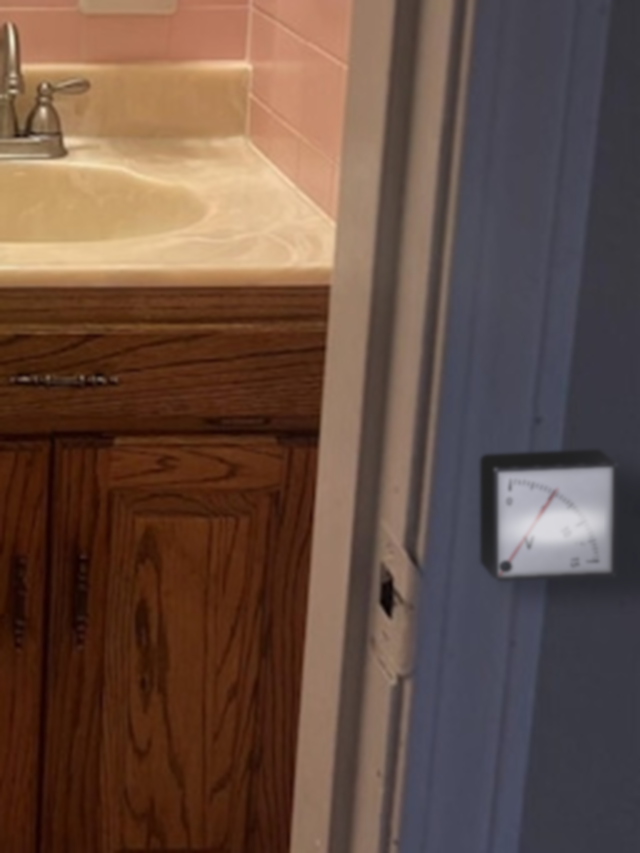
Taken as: 5 V
